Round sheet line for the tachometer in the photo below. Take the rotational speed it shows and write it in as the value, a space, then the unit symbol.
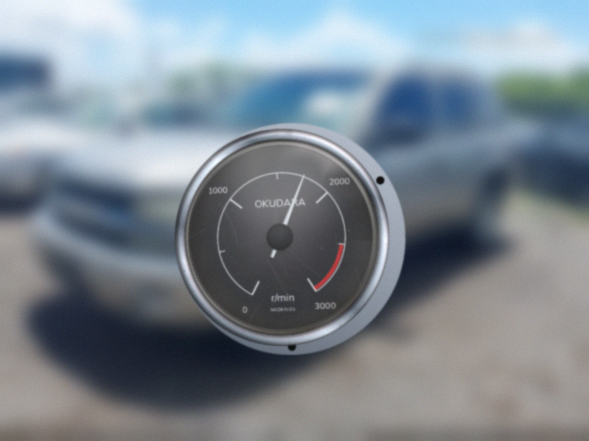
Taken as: 1750 rpm
